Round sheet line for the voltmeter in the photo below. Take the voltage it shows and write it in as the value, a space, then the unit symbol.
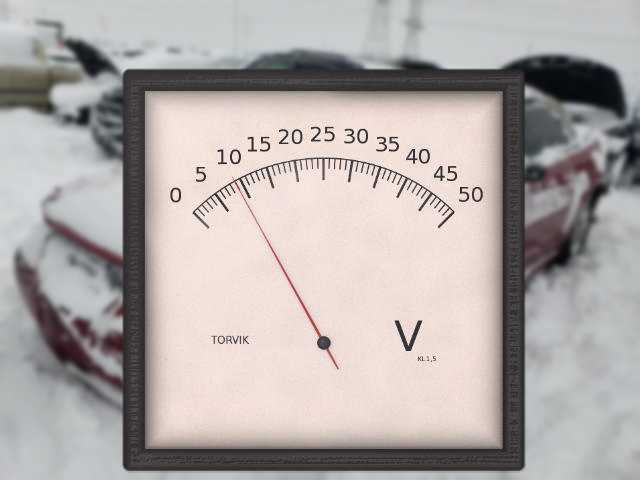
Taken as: 9 V
